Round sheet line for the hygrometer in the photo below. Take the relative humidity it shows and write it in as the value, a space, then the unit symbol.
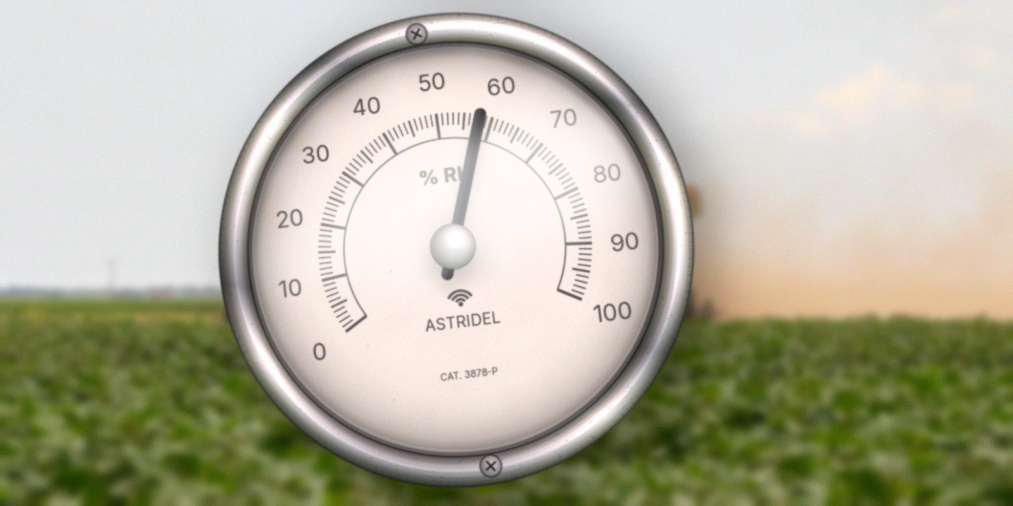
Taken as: 58 %
